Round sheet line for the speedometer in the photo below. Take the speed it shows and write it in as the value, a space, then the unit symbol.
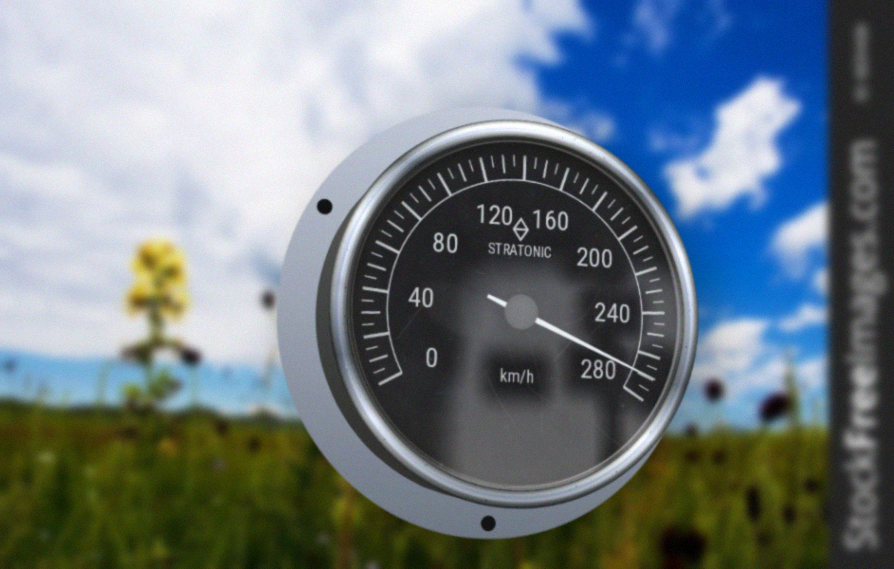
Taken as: 270 km/h
